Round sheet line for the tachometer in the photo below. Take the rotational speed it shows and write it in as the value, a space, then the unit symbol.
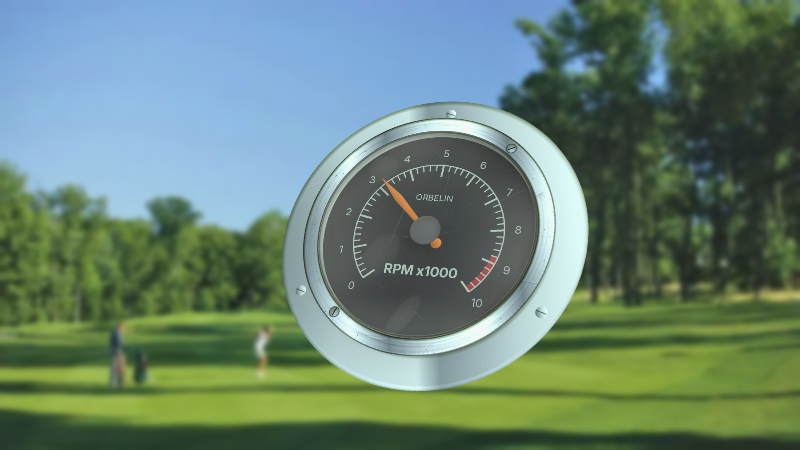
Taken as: 3200 rpm
